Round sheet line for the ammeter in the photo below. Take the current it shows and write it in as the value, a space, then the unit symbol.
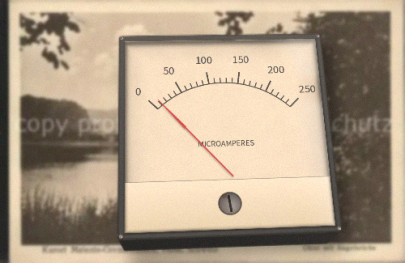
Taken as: 10 µA
